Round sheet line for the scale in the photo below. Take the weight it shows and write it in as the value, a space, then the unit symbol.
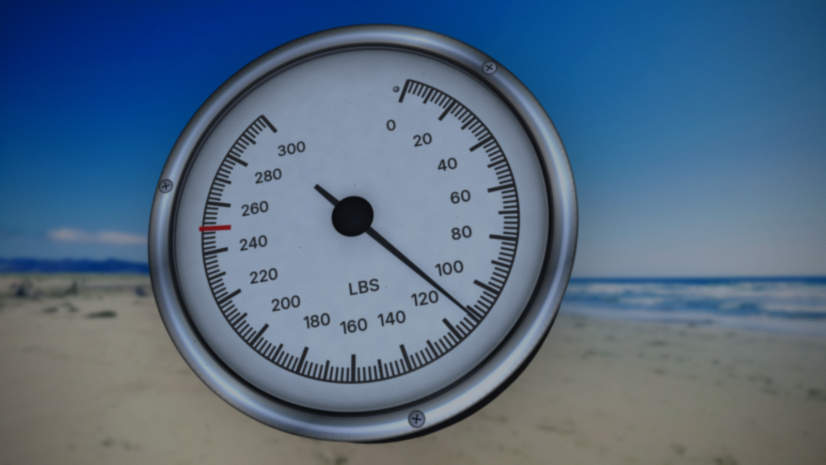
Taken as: 112 lb
